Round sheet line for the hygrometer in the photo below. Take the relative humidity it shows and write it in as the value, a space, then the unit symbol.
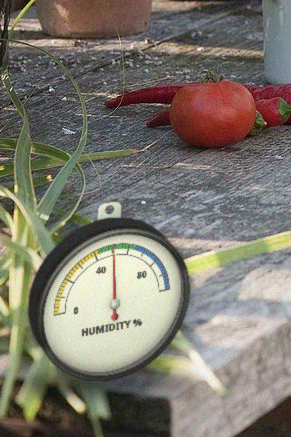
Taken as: 50 %
